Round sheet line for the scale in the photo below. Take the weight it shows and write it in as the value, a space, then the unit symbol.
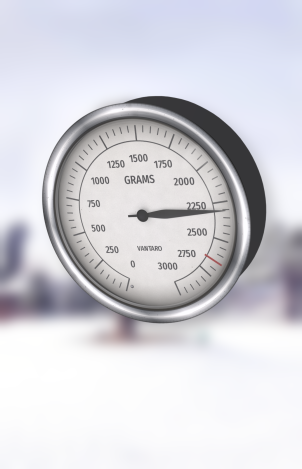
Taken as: 2300 g
